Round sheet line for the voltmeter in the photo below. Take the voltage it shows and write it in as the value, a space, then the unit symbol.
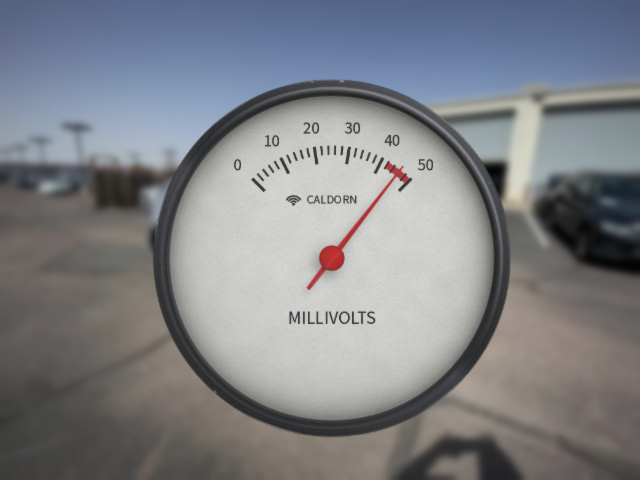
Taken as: 46 mV
